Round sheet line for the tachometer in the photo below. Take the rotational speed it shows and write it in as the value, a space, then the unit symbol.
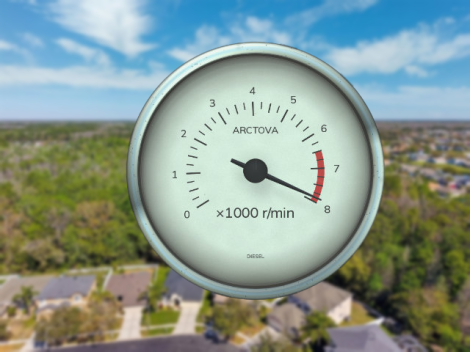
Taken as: 7875 rpm
